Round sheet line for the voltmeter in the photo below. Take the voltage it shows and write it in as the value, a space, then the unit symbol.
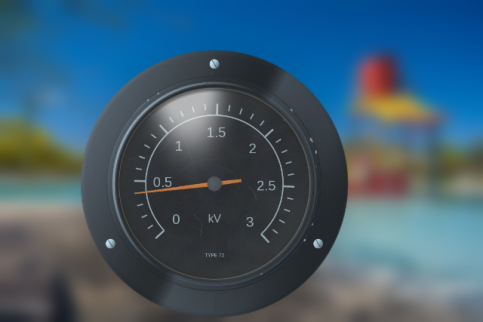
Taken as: 0.4 kV
